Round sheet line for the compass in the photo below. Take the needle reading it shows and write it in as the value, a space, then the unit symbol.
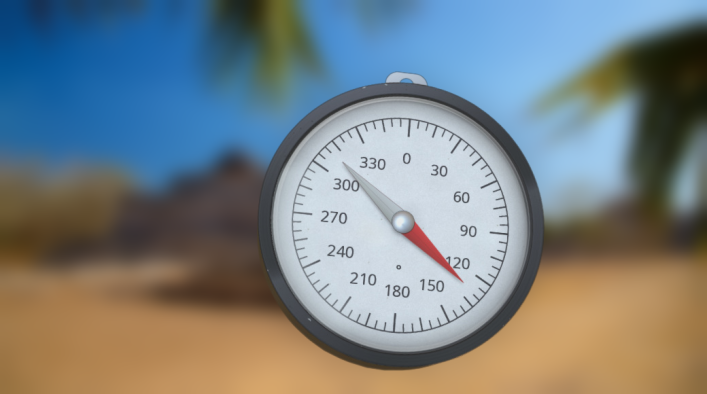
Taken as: 130 °
